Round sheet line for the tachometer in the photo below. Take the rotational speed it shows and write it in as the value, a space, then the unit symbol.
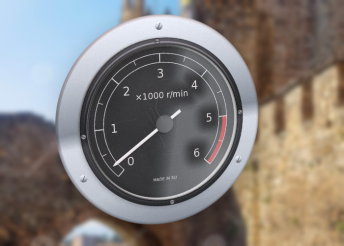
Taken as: 250 rpm
